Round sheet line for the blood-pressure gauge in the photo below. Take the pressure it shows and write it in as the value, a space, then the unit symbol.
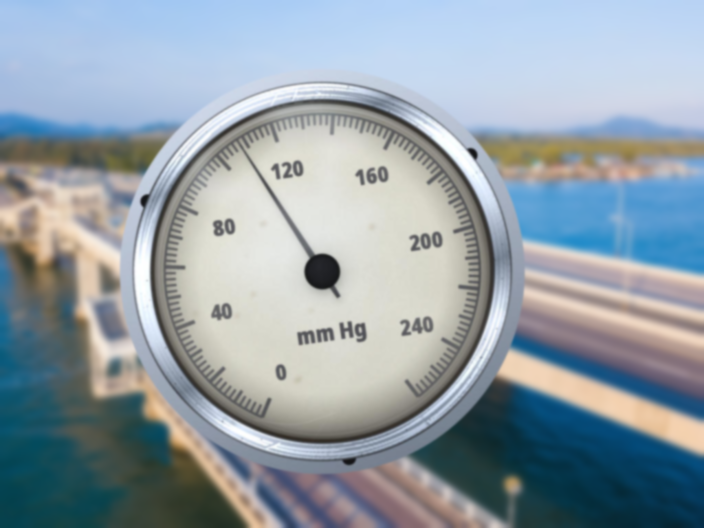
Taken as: 108 mmHg
